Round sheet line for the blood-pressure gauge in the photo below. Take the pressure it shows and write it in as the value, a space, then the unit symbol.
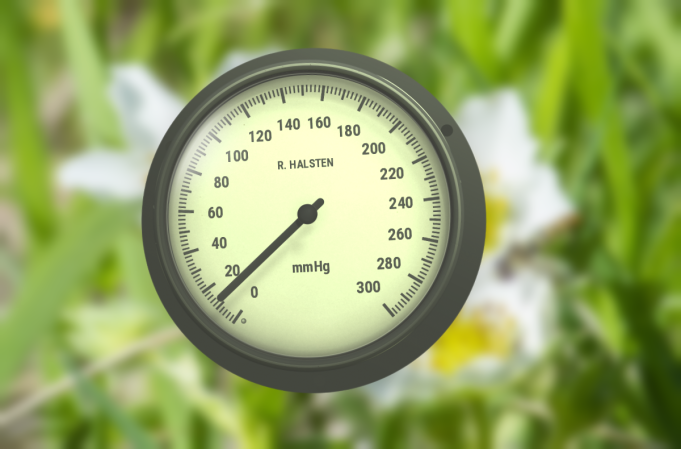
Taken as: 12 mmHg
